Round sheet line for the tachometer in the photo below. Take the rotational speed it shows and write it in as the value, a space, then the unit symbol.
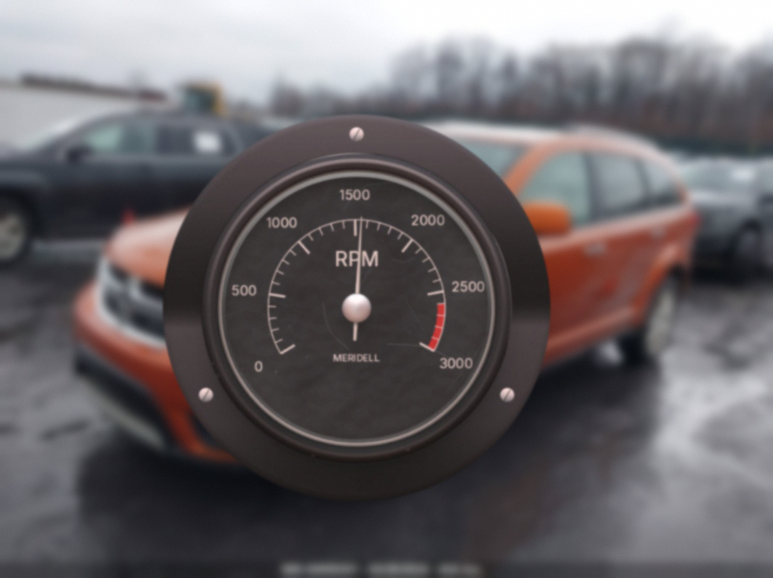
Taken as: 1550 rpm
